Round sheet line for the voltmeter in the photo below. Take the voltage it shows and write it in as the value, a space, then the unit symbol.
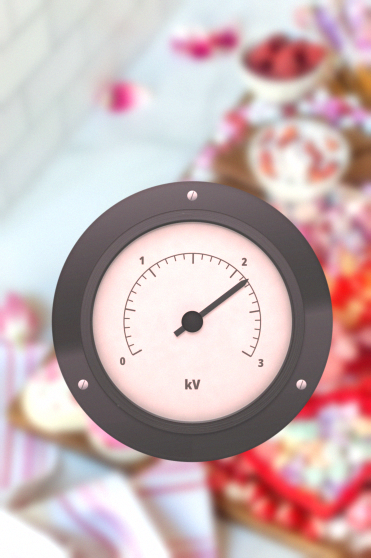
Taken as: 2.15 kV
